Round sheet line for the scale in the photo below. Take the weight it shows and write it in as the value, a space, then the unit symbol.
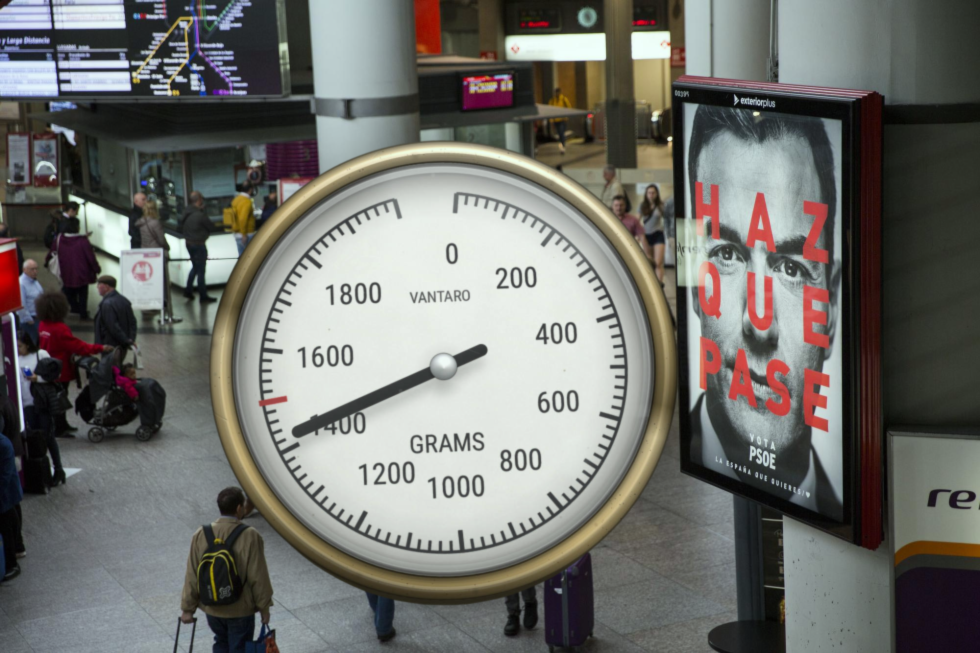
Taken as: 1420 g
